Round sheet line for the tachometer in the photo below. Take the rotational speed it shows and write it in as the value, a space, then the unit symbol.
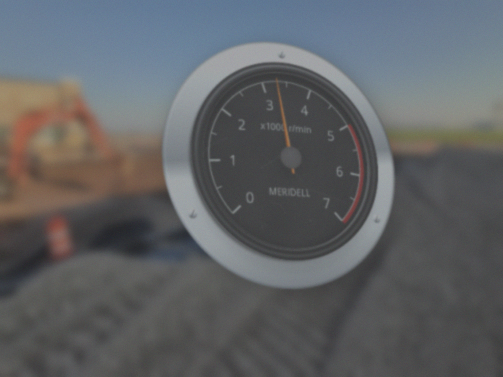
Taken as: 3250 rpm
